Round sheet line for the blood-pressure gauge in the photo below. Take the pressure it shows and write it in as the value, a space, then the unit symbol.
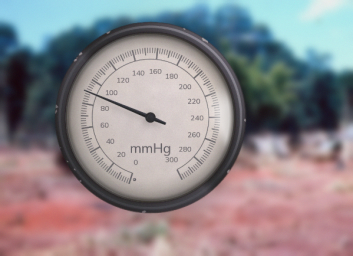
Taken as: 90 mmHg
